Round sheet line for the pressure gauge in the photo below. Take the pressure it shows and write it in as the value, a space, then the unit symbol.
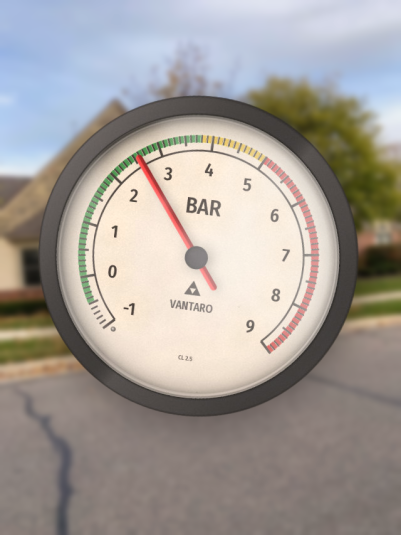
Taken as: 2.6 bar
